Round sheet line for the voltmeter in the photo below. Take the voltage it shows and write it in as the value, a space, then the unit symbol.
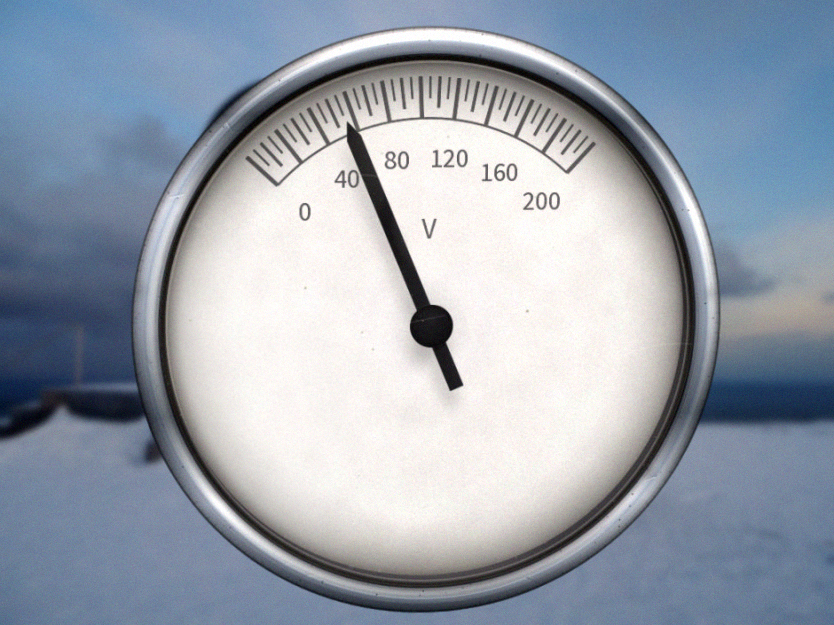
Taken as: 55 V
